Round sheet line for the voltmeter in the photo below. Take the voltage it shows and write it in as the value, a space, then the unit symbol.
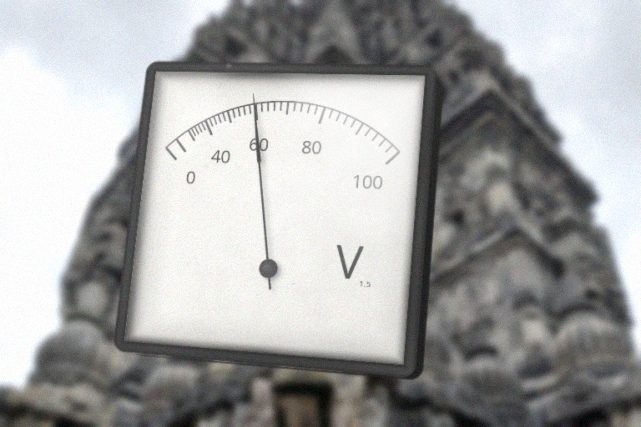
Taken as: 60 V
